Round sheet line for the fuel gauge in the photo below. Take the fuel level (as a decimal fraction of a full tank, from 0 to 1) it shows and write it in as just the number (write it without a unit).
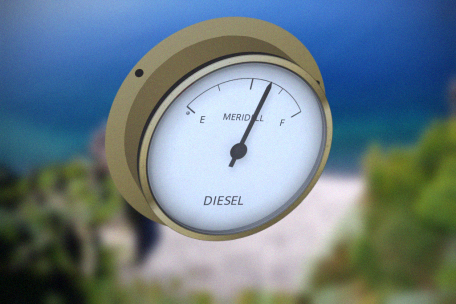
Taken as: 0.625
